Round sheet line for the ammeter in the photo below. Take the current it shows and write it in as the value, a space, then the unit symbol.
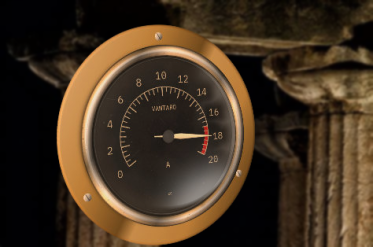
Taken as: 18 A
